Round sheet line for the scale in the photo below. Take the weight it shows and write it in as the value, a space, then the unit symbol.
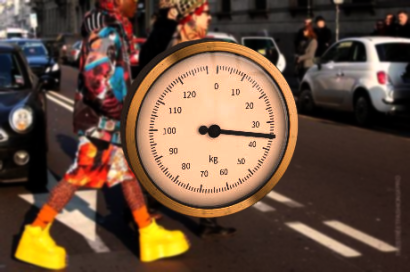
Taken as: 35 kg
